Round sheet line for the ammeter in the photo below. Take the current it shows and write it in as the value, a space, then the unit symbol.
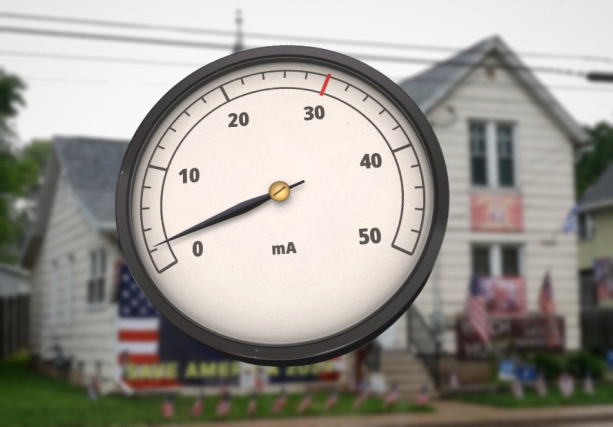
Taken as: 2 mA
